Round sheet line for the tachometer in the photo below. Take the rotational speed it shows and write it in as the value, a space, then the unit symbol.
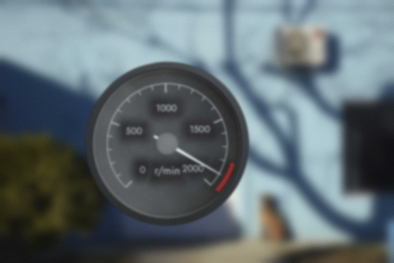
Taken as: 1900 rpm
